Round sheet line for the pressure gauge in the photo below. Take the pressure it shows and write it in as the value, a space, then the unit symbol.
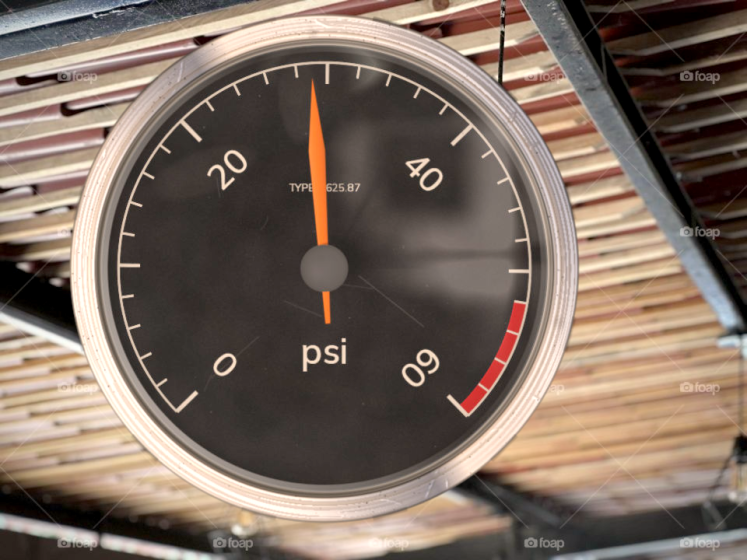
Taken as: 29 psi
